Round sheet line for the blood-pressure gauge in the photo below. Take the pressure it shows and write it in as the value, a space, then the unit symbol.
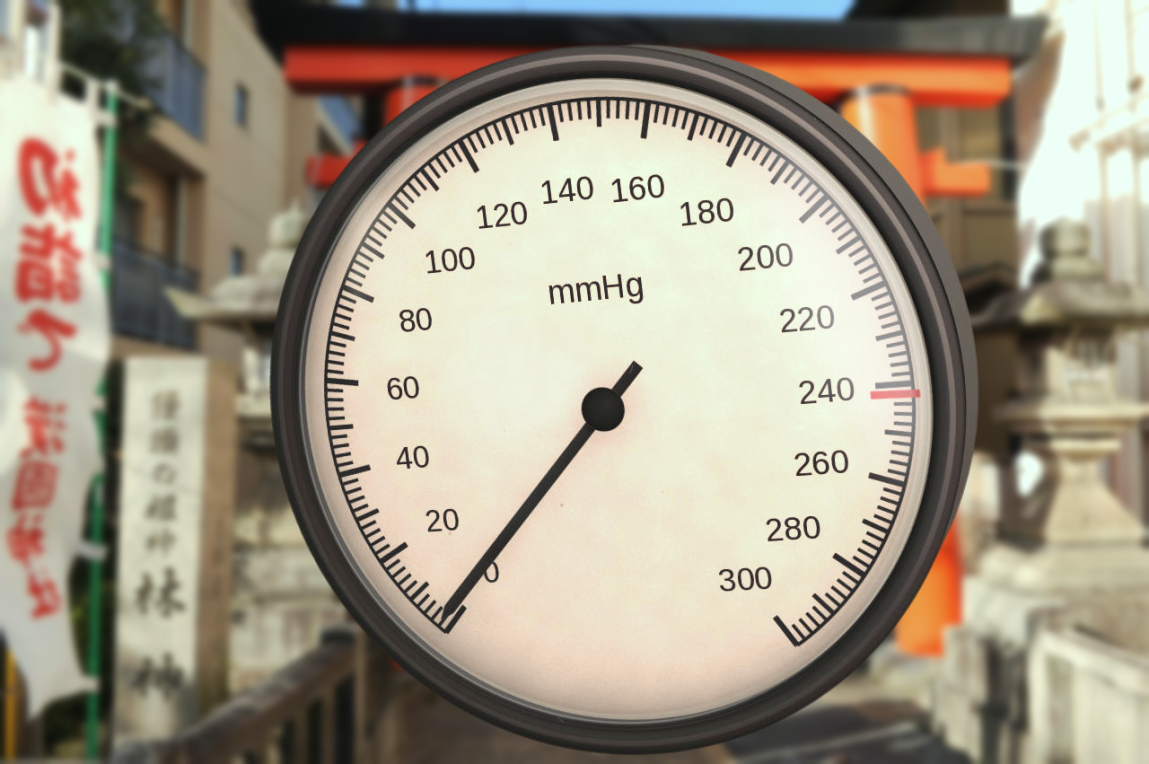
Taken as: 2 mmHg
